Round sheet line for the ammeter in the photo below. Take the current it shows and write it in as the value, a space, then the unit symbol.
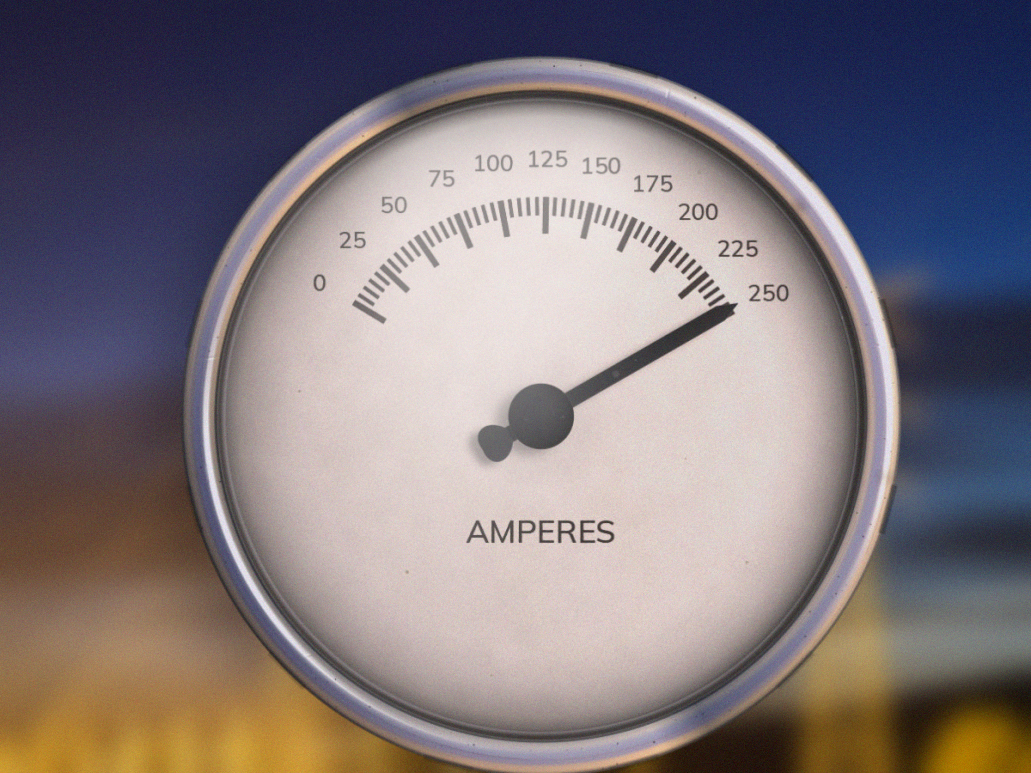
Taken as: 247.5 A
